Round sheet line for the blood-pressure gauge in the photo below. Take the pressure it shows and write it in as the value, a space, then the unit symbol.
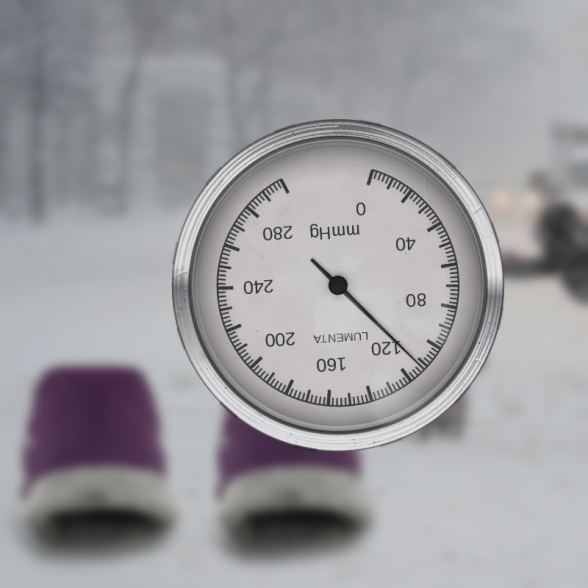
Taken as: 112 mmHg
